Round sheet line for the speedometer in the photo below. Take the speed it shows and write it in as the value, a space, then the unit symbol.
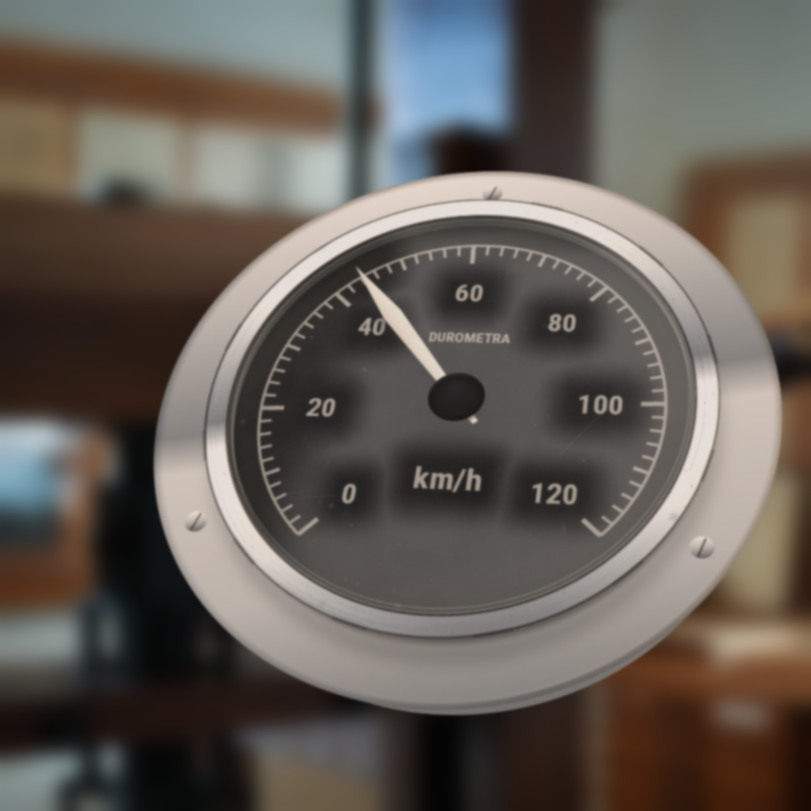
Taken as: 44 km/h
